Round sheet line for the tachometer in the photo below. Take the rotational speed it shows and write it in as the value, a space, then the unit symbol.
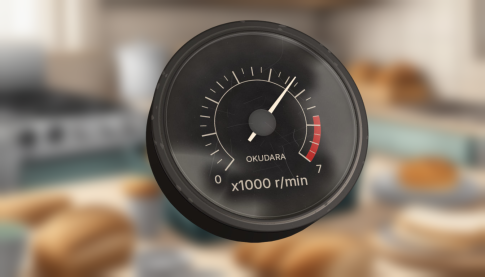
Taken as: 4625 rpm
